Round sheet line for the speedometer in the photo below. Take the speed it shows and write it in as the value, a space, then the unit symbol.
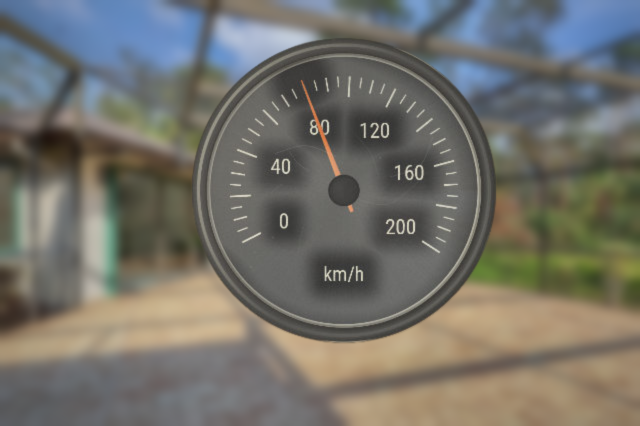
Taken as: 80 km/h
